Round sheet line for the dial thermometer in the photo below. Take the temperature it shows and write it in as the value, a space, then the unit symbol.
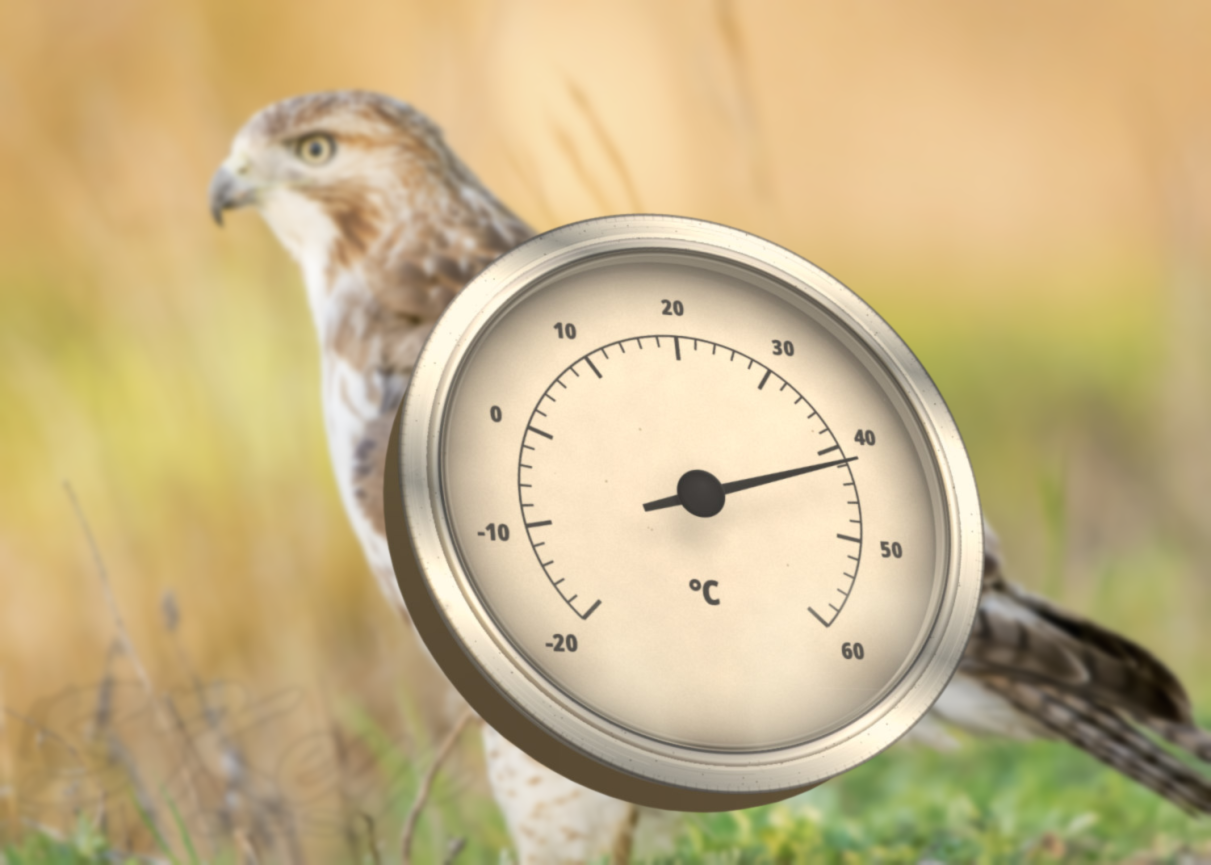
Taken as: 42 °C
